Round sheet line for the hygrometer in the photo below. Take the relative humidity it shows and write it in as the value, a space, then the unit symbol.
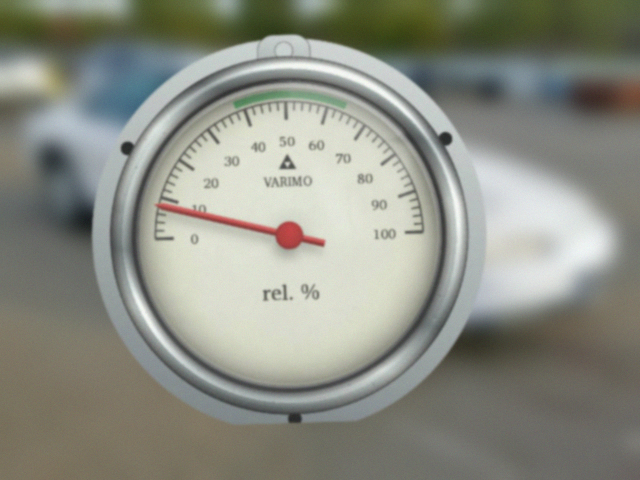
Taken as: 8 %
